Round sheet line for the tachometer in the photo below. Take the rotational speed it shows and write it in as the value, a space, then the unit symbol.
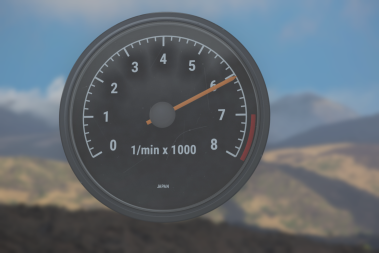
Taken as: 6100 rpm
